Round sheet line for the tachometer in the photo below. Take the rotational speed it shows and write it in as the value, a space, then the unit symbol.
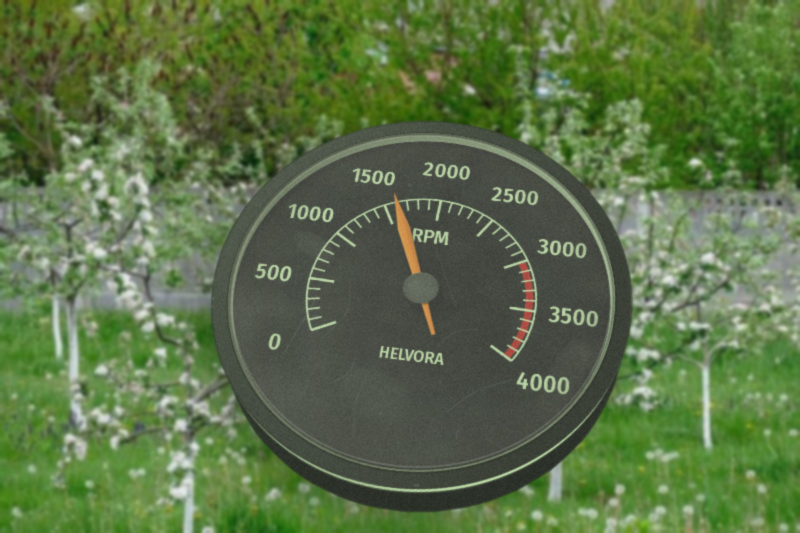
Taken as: 1600 rpm
